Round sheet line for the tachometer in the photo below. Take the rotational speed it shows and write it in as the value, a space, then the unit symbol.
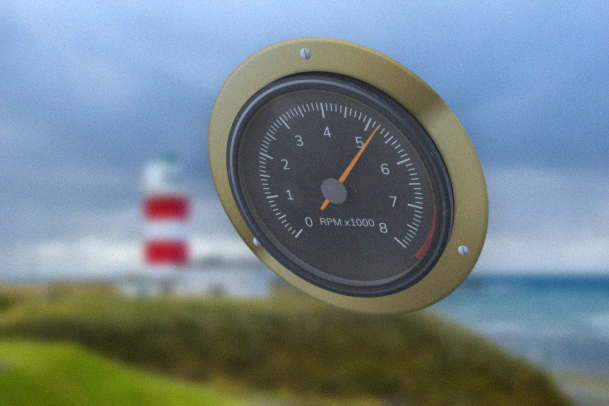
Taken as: 5200 rpm
